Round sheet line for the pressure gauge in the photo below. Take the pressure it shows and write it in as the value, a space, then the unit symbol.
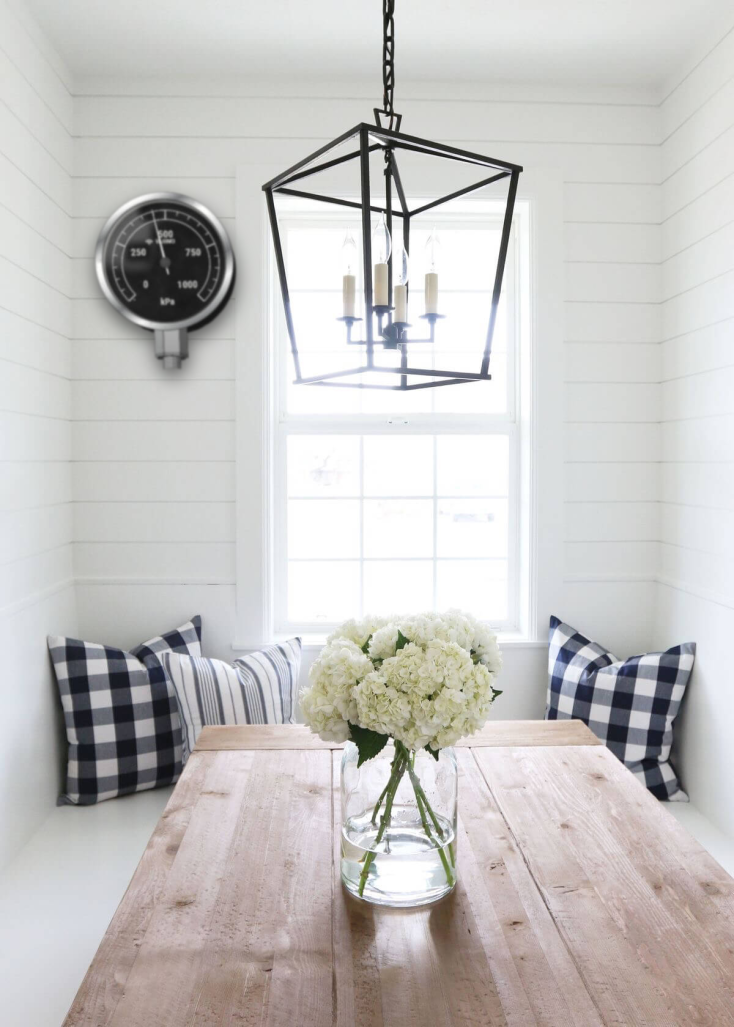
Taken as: 450 kPa
